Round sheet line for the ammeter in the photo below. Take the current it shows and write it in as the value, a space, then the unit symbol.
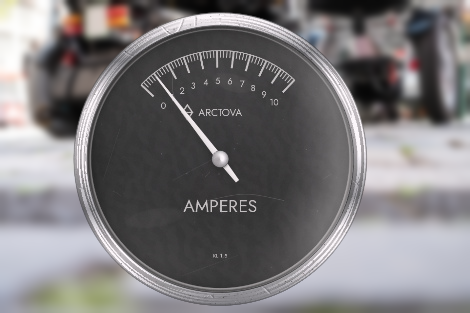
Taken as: 1 A
